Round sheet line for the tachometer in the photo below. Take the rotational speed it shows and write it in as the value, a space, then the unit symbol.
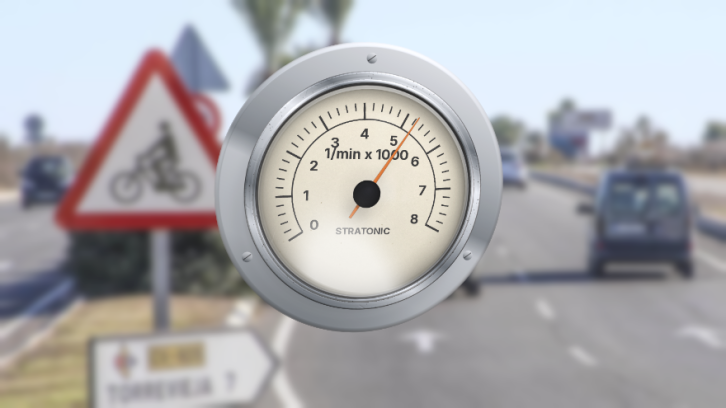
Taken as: 5200 rpm
